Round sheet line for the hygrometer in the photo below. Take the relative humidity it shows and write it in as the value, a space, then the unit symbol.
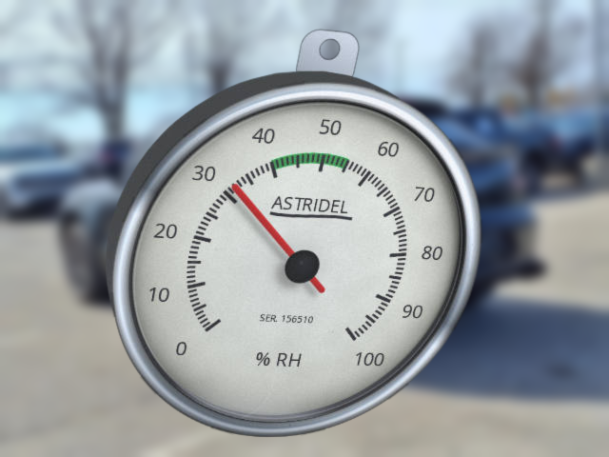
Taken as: 32 %
